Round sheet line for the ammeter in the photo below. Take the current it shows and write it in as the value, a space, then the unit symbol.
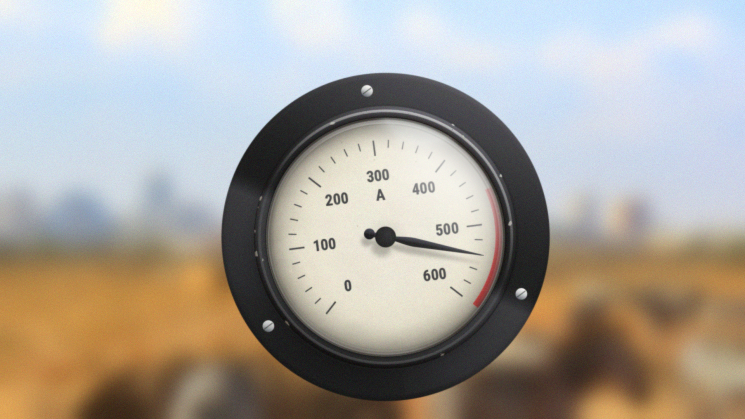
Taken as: 540 A
